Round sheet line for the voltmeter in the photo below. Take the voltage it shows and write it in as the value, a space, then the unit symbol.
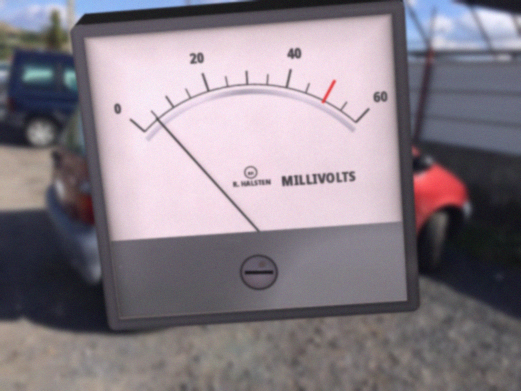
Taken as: 5 mV
